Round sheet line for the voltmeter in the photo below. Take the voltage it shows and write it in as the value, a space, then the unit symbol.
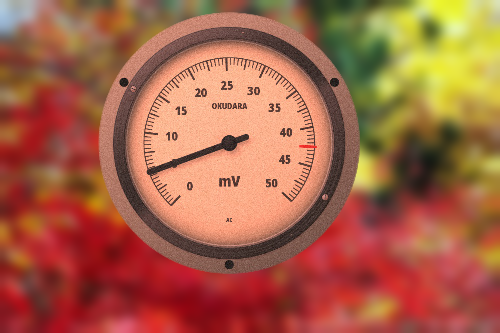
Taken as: 5 mV
